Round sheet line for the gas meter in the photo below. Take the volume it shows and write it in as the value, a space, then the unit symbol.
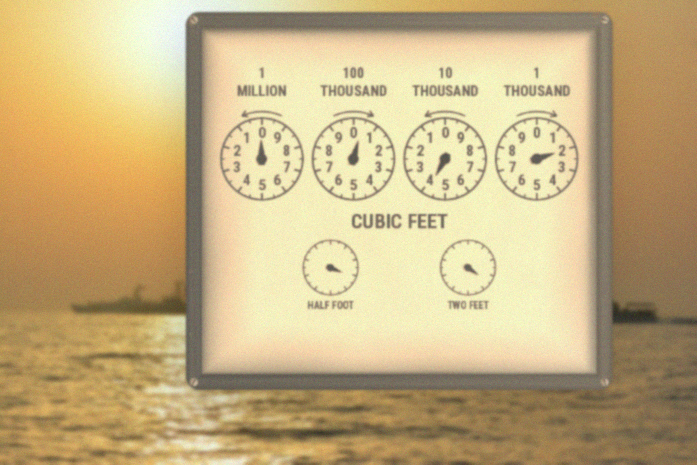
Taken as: 4200 ft³
